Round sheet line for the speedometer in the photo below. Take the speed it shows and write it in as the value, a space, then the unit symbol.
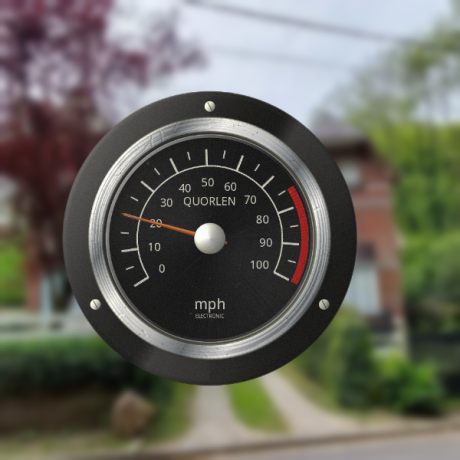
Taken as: 20 mph
